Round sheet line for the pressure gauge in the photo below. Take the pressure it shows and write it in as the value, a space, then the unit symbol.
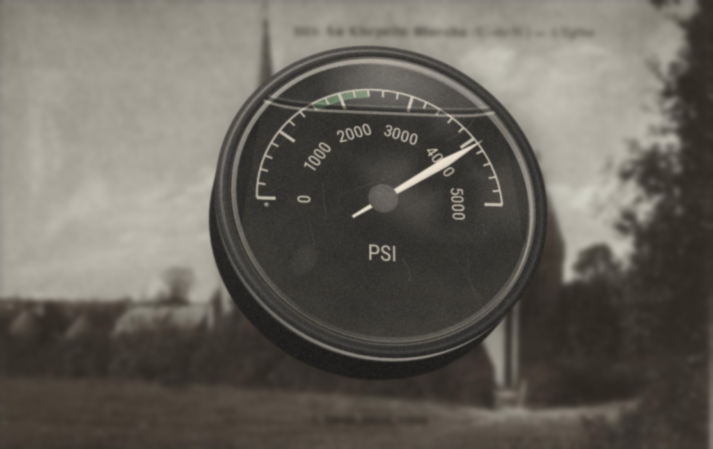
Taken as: 4100 psi
